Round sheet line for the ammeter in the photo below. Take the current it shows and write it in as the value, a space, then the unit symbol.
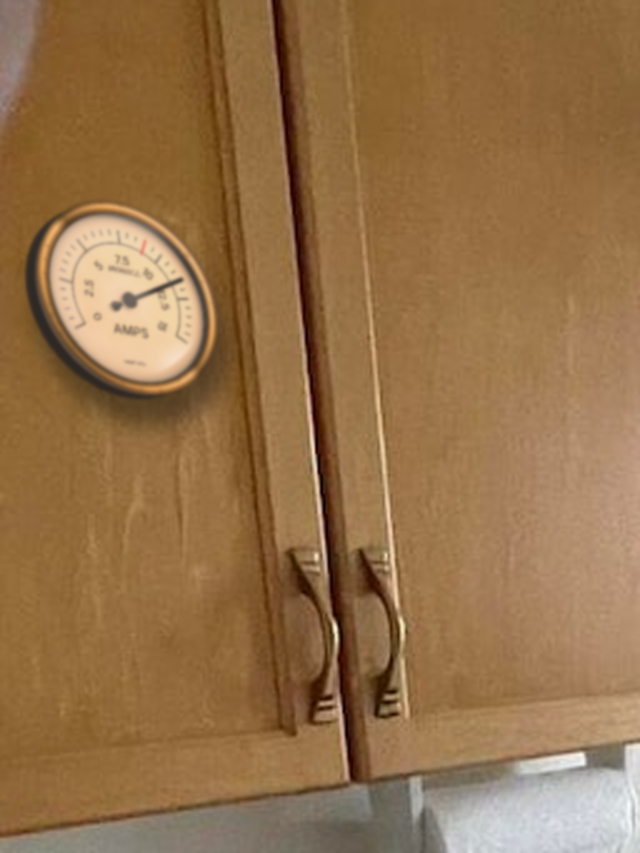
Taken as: 11.5 A
